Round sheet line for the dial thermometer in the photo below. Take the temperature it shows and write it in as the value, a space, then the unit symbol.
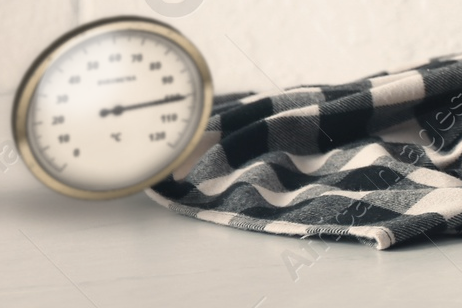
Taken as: 100 °C
